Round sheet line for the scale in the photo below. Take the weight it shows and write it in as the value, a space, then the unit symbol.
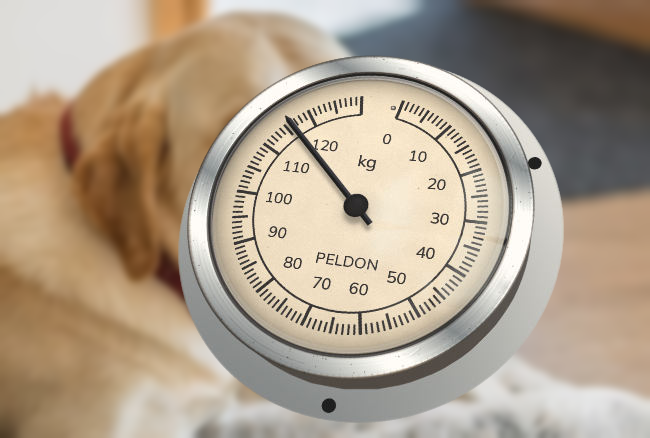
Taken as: 116 kg
